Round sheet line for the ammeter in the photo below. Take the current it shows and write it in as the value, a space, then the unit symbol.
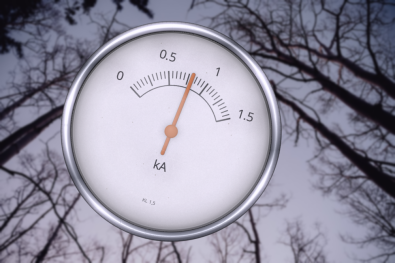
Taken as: 0.8 kA
